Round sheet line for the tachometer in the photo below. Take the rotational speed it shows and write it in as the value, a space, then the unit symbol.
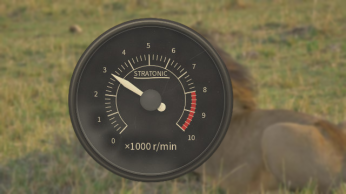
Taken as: 3000 rpm
